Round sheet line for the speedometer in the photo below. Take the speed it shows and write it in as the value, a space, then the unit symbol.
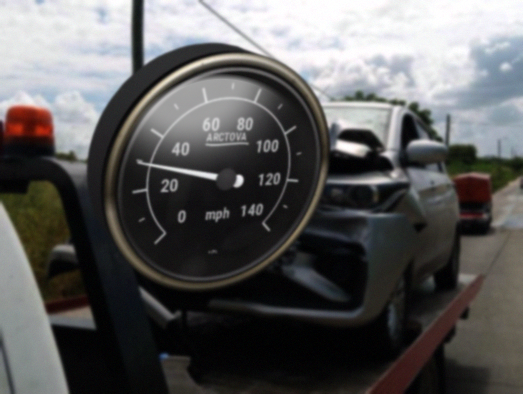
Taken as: 30 mph
